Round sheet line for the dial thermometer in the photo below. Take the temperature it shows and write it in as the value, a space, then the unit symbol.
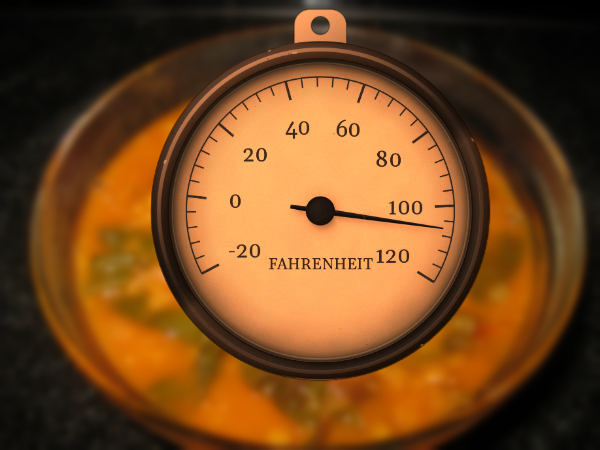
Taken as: 106 °F
